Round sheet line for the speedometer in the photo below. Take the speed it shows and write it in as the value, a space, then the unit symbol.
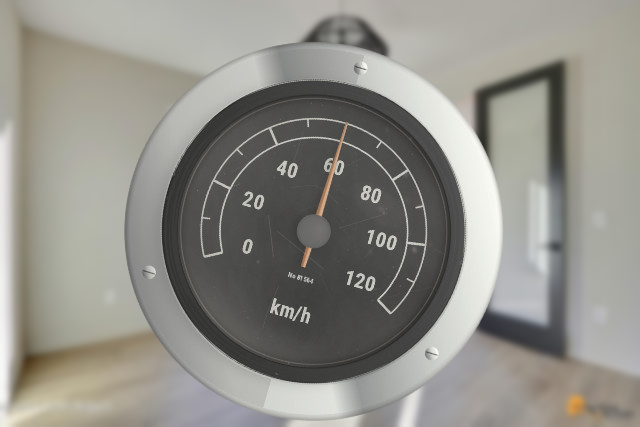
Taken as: 60 km/h
